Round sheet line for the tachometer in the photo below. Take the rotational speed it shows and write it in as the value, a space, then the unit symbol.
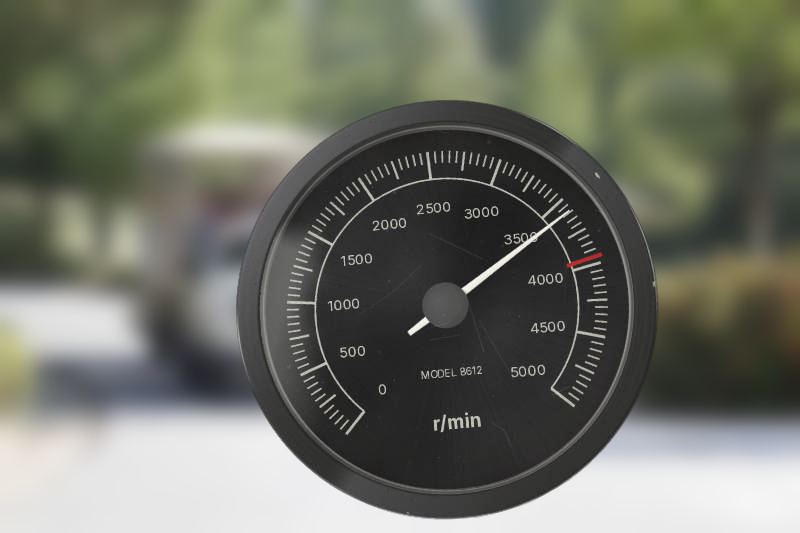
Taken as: 3600 rpm
